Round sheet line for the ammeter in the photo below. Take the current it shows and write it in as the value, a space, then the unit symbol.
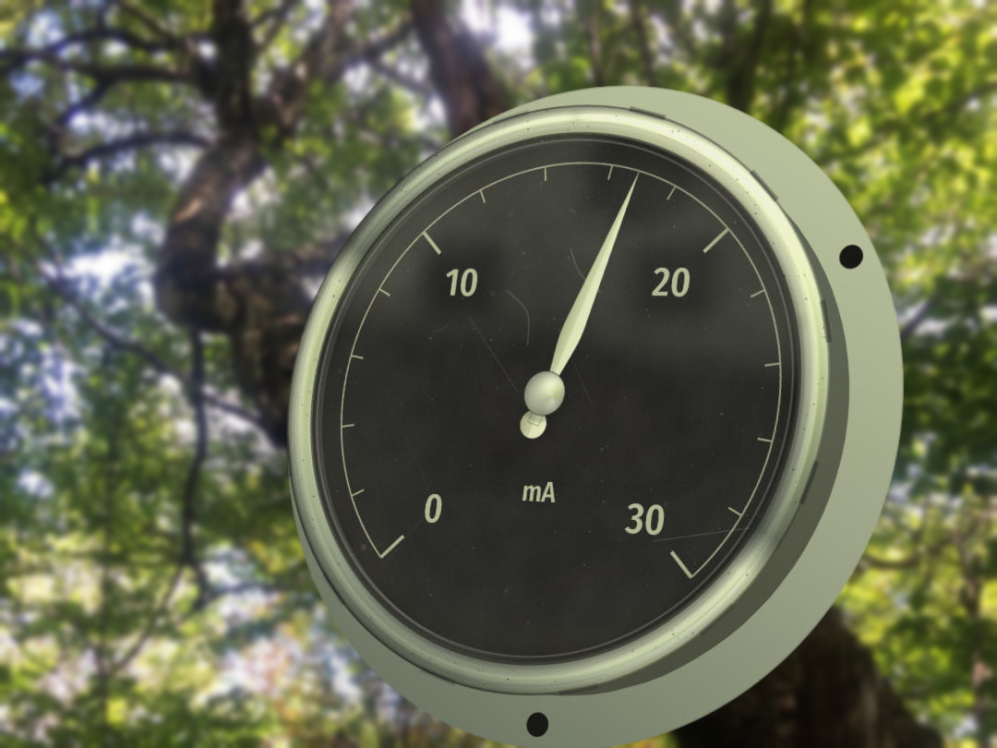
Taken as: 17 mA
